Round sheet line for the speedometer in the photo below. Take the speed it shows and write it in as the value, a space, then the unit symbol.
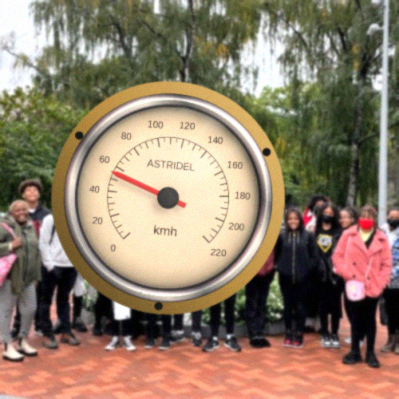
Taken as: 55 km/h
